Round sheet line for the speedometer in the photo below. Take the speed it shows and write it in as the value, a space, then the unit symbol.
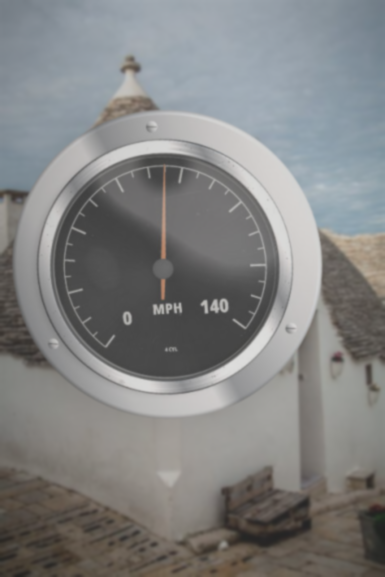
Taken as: 75 mph
